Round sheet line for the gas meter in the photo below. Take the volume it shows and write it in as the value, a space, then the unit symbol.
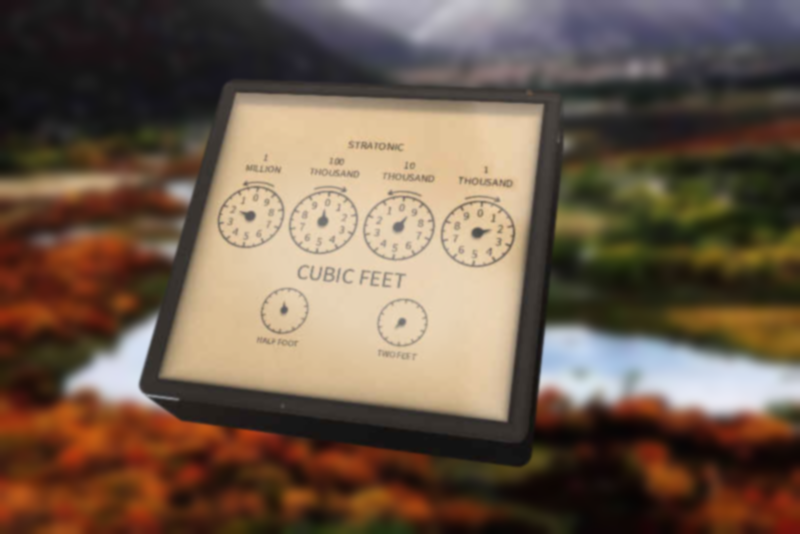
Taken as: 199200 ft³
